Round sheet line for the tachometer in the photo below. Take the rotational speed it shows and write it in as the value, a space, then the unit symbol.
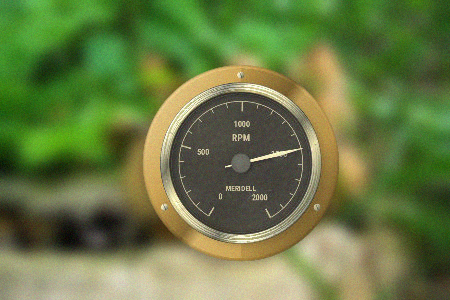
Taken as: 1500 rpm
